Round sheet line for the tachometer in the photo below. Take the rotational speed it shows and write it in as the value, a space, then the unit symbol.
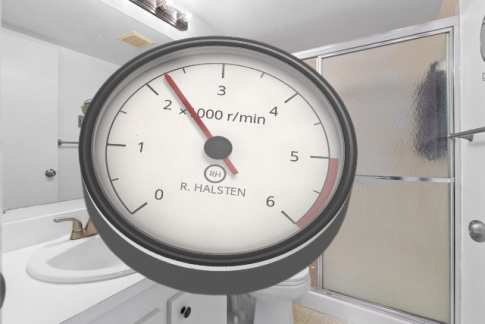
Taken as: 2250 rpm
